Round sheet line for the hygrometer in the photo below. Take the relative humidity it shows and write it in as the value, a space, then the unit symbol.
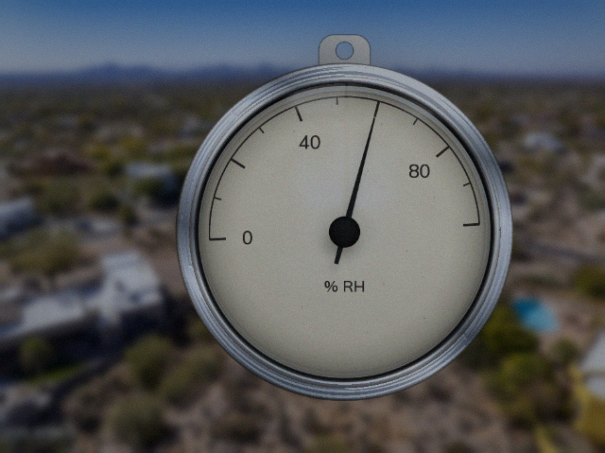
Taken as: 60 %
